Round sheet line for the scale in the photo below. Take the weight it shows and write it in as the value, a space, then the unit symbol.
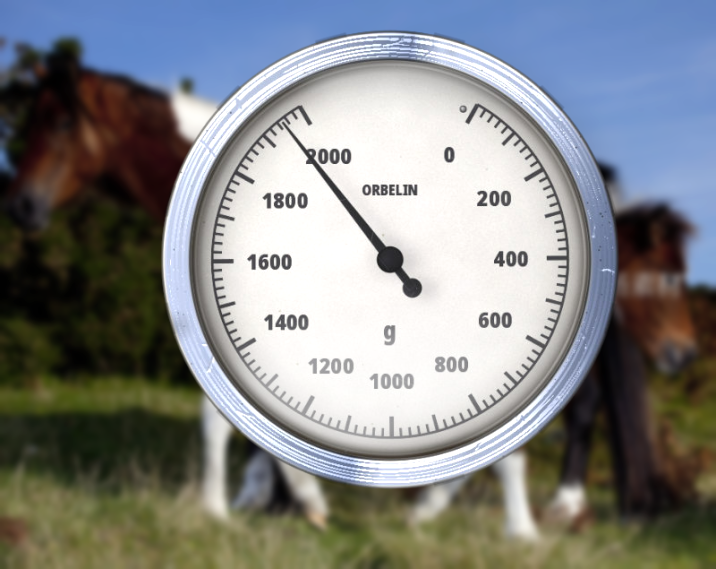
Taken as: 1950 g
